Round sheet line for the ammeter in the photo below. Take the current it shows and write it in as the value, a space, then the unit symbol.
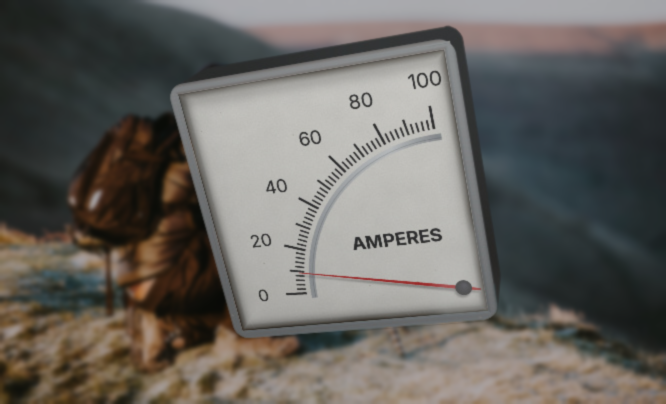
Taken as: 10 A
